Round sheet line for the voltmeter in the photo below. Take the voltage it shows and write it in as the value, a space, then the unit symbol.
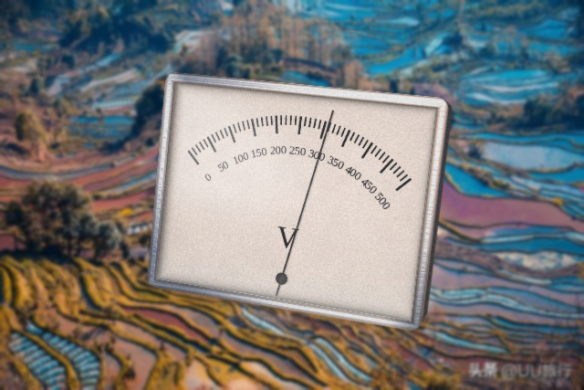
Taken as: 310 V
